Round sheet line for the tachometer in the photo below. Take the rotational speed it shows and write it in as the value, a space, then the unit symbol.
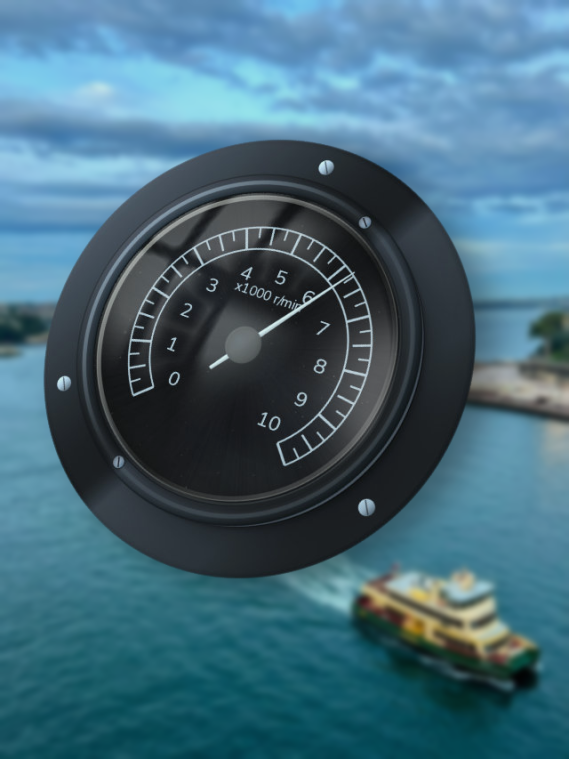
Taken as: 6250 rpm
